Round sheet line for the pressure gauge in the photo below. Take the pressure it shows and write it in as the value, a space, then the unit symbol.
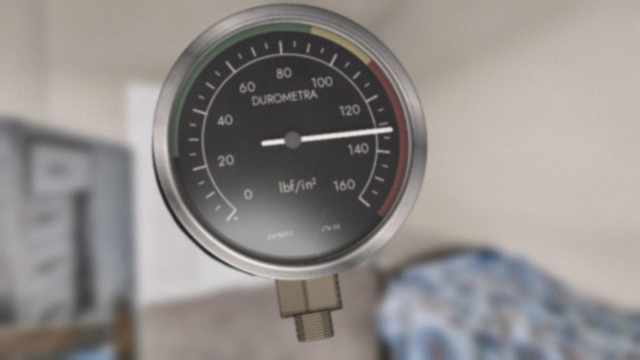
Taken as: 132.5 psi
